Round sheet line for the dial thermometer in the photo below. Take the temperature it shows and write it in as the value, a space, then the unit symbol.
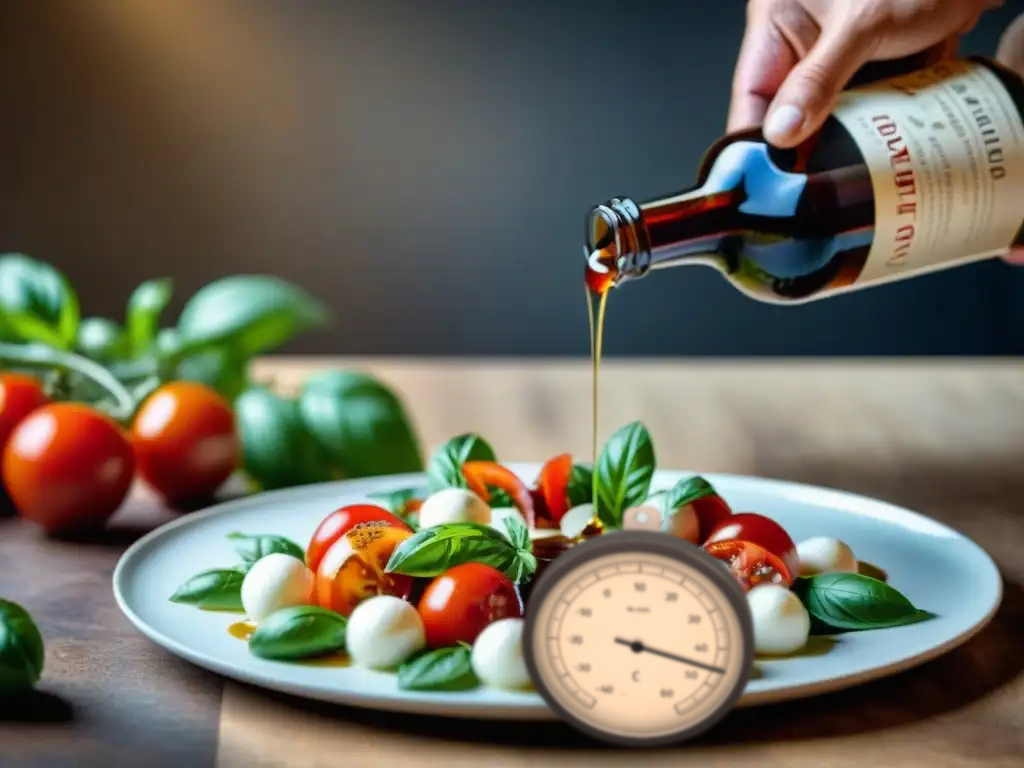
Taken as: 45 °C
